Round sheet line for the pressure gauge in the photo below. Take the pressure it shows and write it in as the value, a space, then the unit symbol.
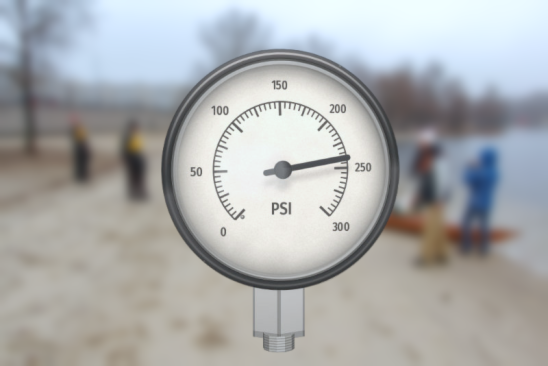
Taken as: 240 psi
